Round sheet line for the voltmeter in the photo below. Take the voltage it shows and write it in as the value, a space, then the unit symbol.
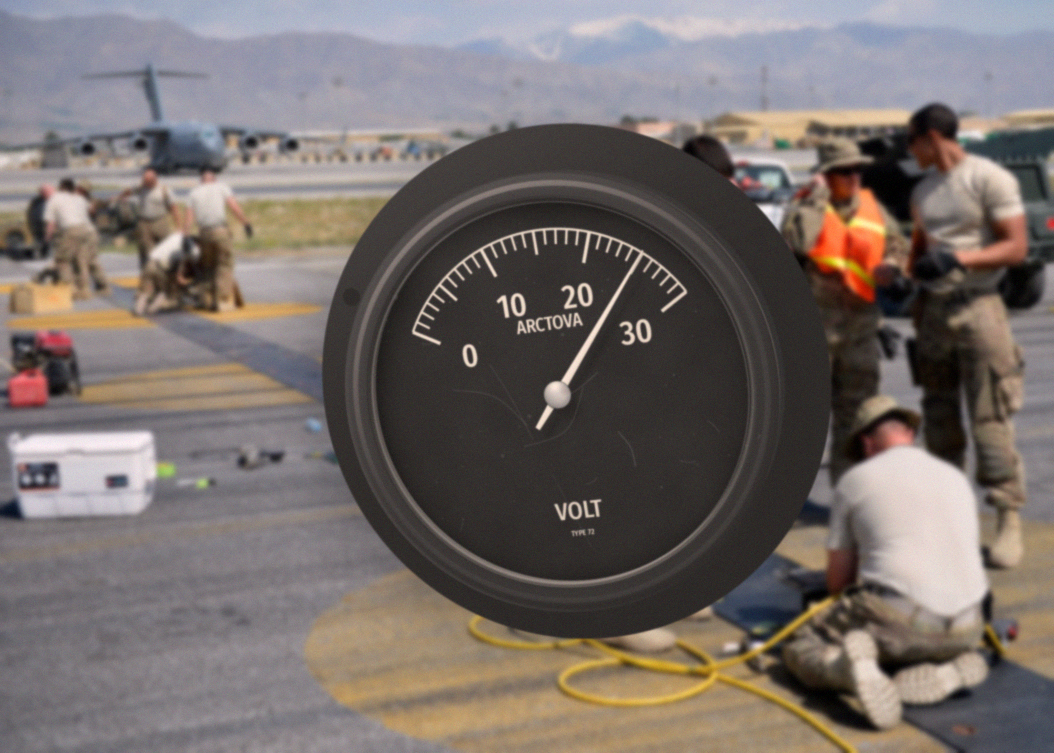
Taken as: 25 V
